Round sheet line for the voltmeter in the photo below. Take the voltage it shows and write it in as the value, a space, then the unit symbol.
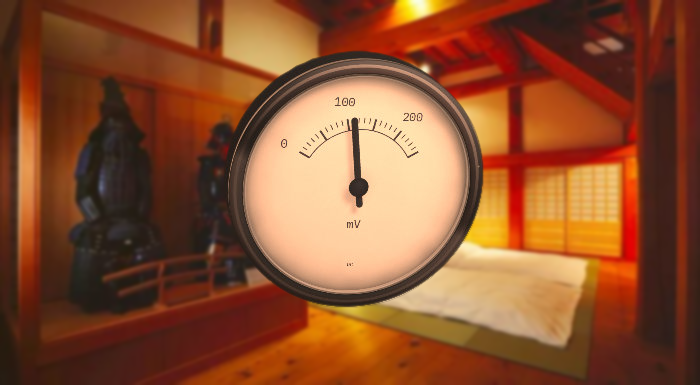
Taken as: 110 mV
